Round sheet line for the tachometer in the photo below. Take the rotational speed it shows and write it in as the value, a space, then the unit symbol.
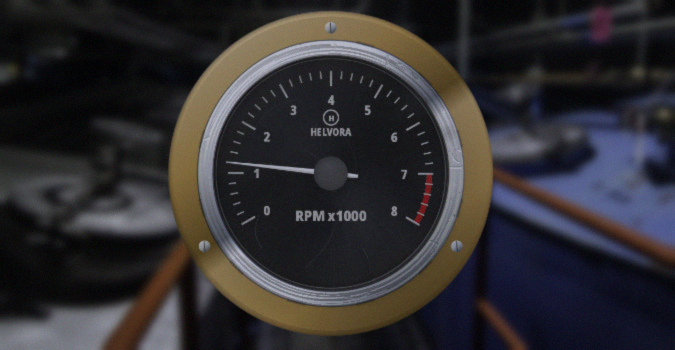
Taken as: 1200 rpm
